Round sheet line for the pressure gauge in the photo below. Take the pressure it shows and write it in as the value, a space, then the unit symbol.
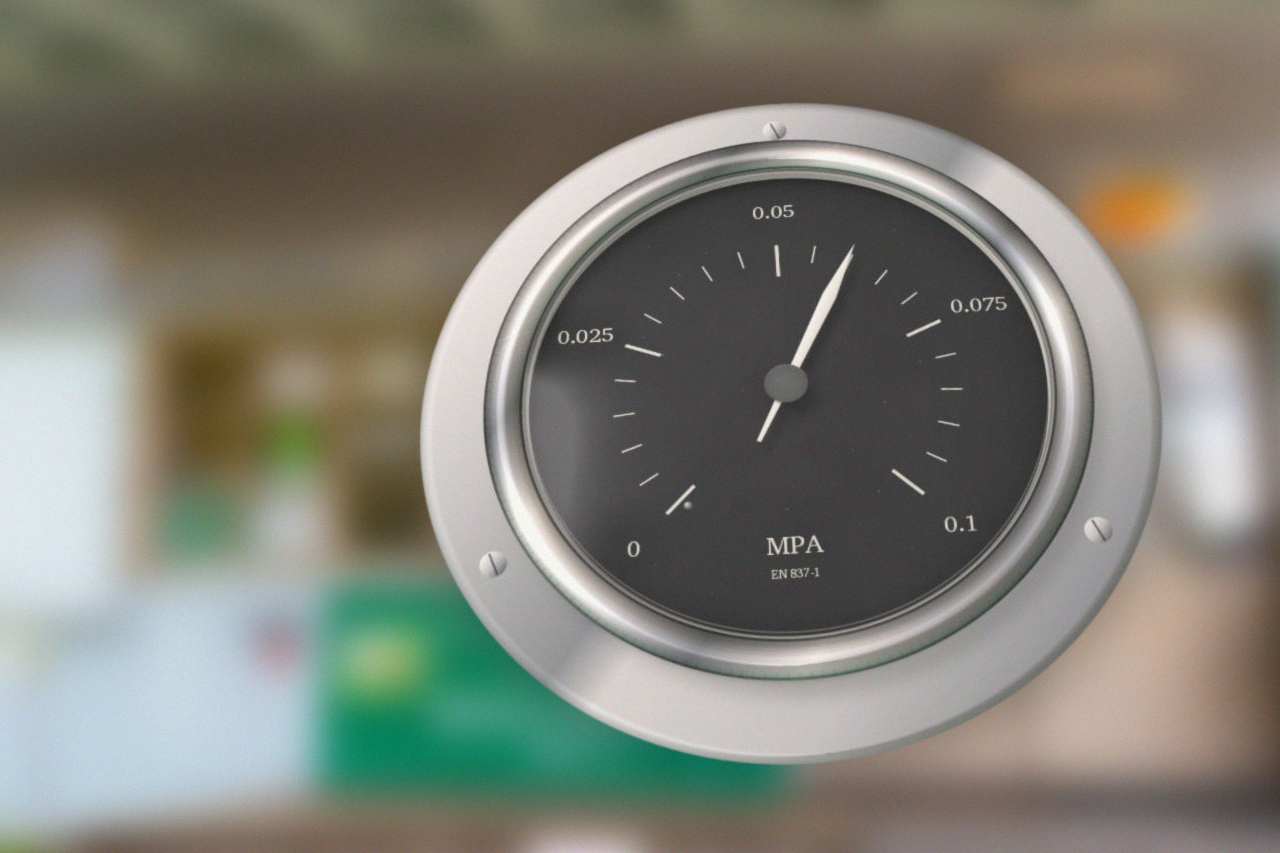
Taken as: 0.06 MPa
